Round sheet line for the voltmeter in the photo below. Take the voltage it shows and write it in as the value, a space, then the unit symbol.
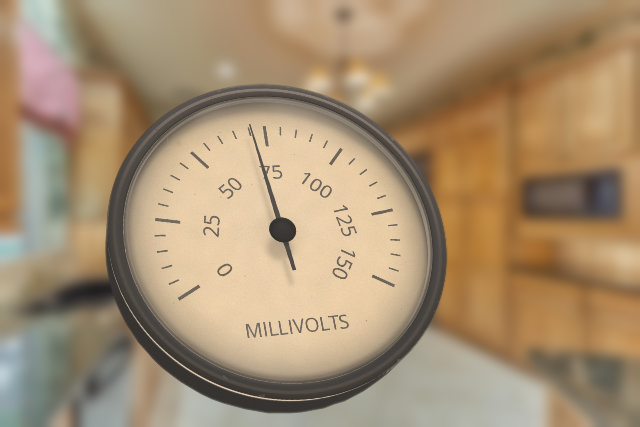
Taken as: 70 mV
